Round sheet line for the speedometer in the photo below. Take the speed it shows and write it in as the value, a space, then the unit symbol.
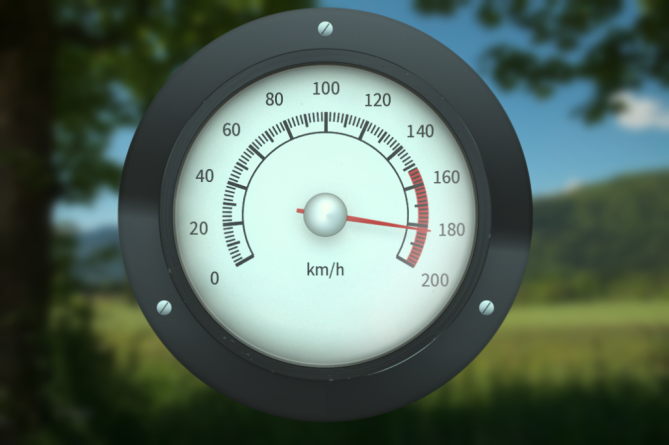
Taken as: 182 km/h
